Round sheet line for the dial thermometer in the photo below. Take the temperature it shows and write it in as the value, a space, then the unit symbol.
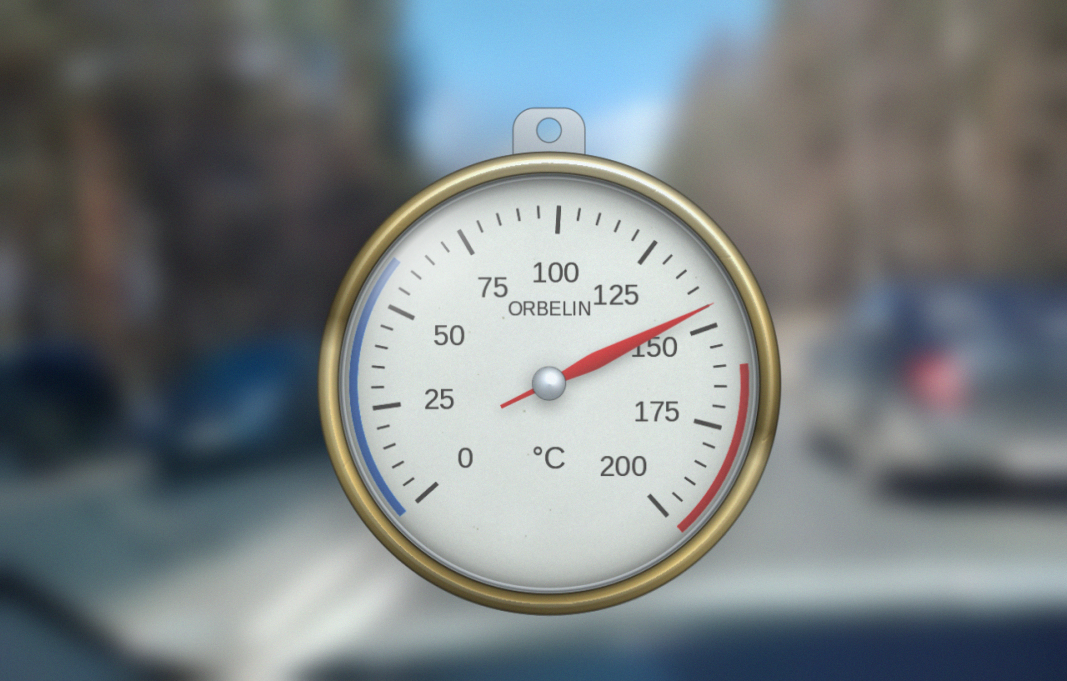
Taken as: 145 °C
